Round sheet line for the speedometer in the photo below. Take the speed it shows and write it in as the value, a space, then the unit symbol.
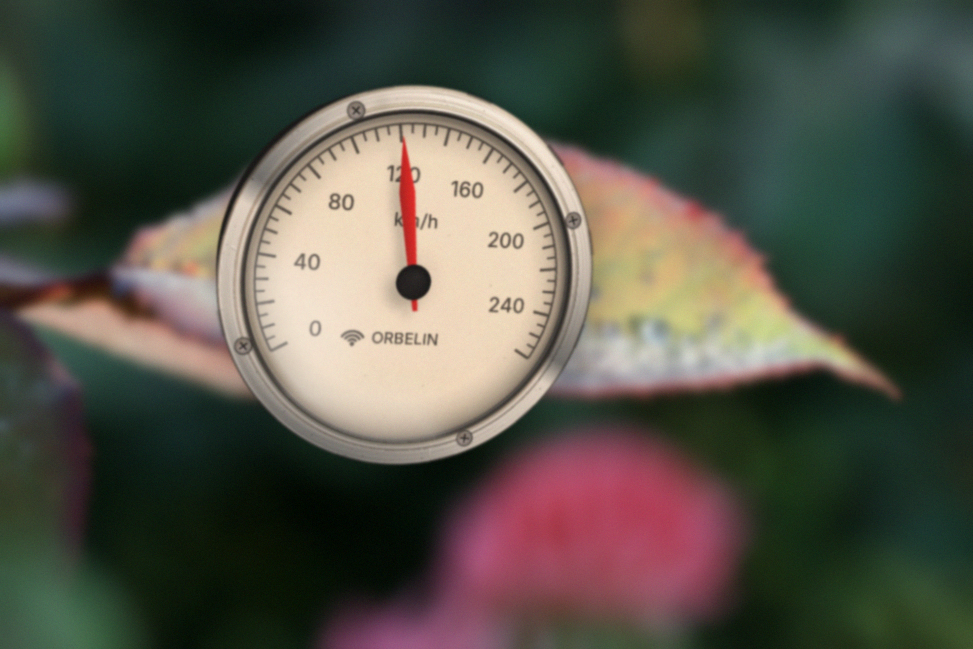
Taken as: 120 km/h
